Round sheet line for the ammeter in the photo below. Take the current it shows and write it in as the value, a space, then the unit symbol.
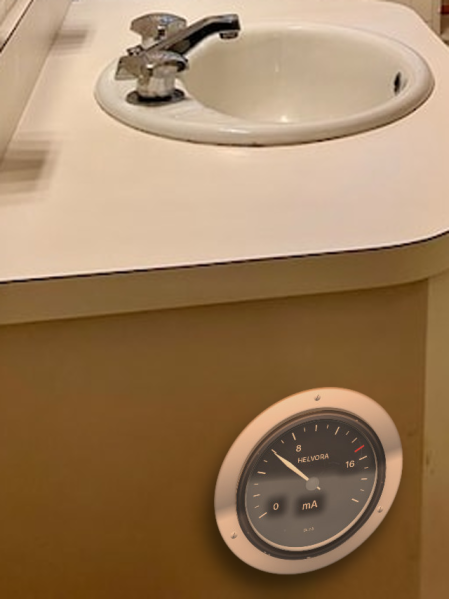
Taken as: 6 mA
